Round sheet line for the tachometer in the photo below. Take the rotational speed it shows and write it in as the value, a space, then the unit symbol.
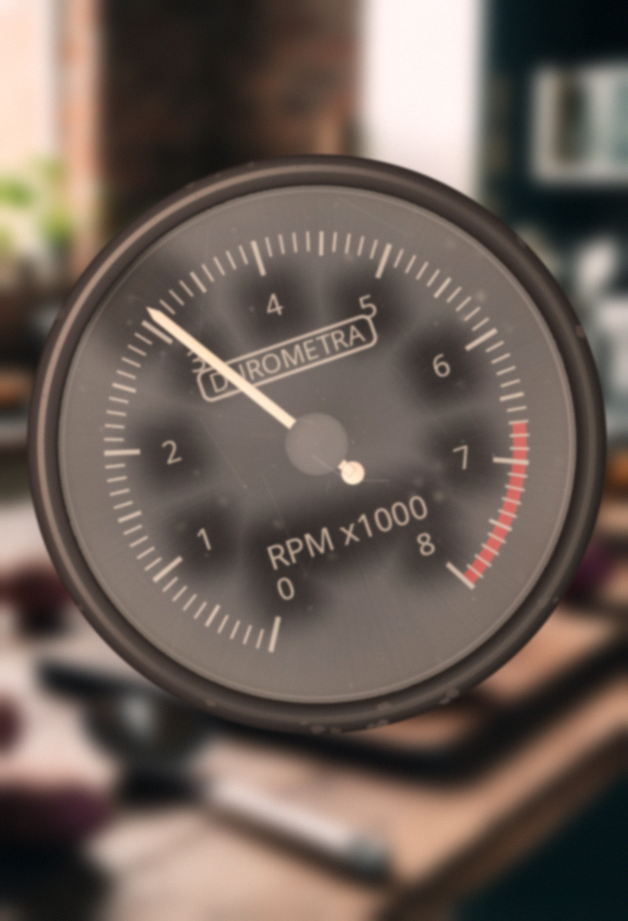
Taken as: 3100 rpm
